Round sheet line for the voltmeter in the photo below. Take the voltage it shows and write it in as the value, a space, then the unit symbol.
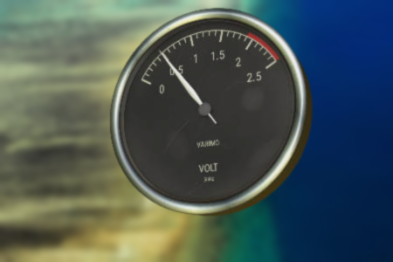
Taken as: 0.5 V
